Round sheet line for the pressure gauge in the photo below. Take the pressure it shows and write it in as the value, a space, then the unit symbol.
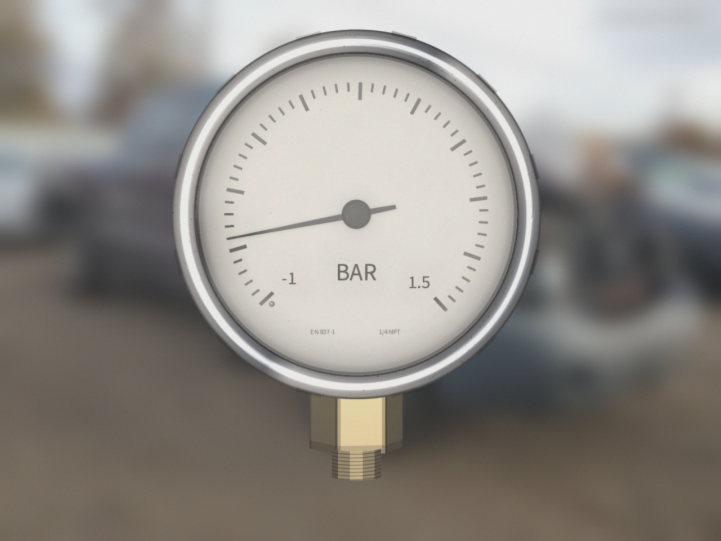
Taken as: -0.7 bar
